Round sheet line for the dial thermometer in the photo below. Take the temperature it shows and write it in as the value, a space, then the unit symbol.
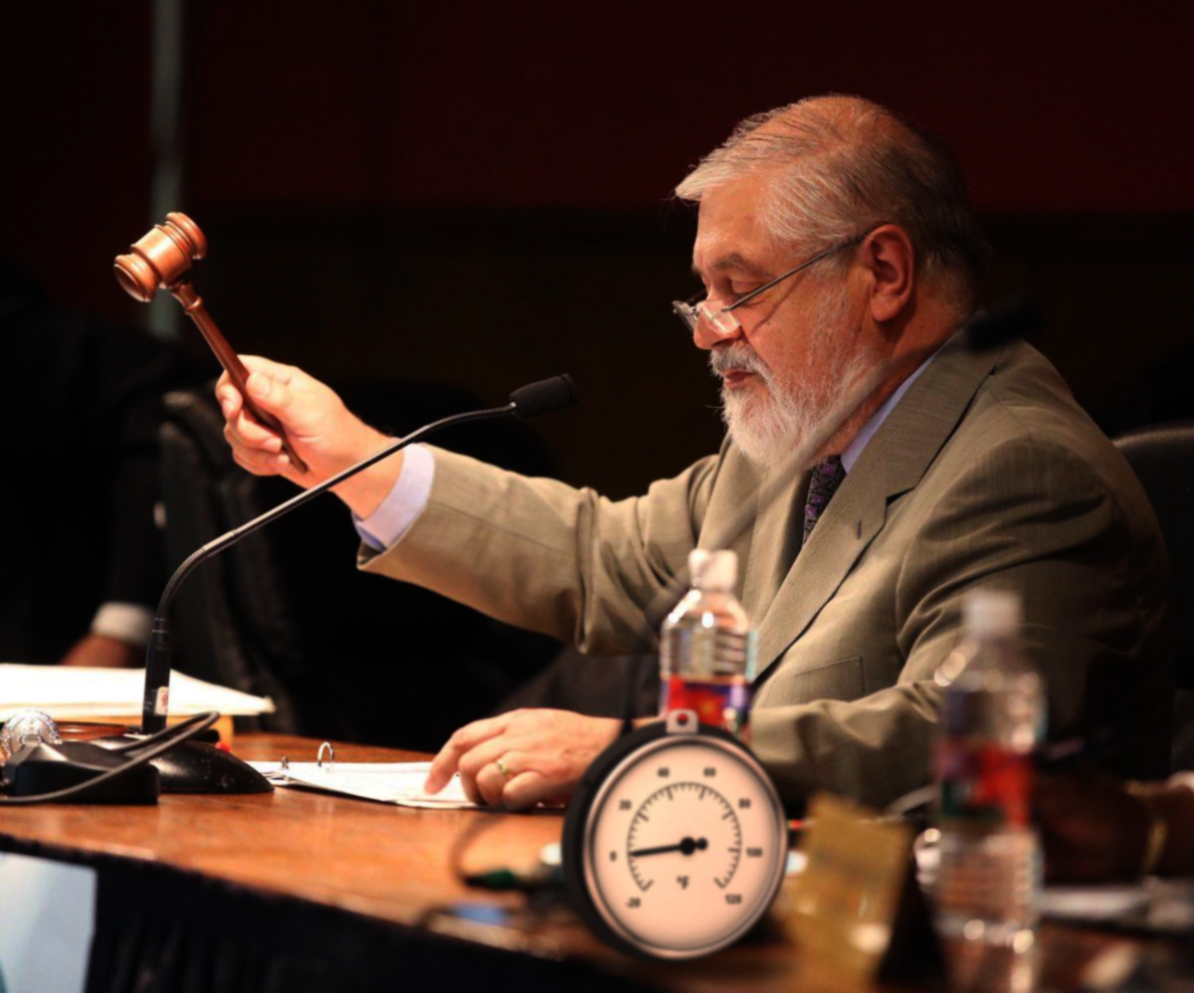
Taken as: 0 °F
